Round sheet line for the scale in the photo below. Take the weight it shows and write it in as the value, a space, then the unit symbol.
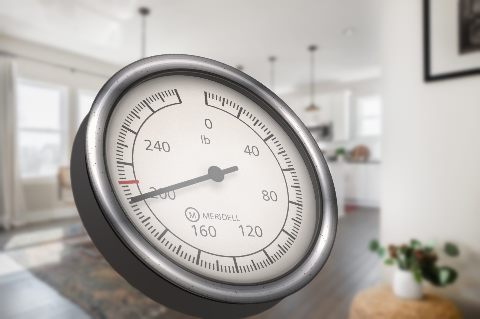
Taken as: 200 lb
